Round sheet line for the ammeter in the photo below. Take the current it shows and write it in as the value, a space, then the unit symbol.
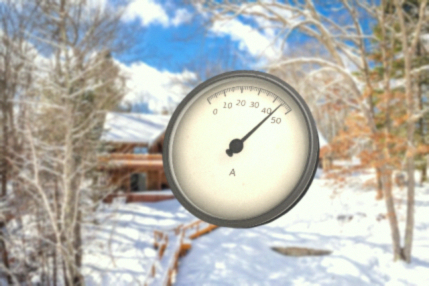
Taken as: 45 A
